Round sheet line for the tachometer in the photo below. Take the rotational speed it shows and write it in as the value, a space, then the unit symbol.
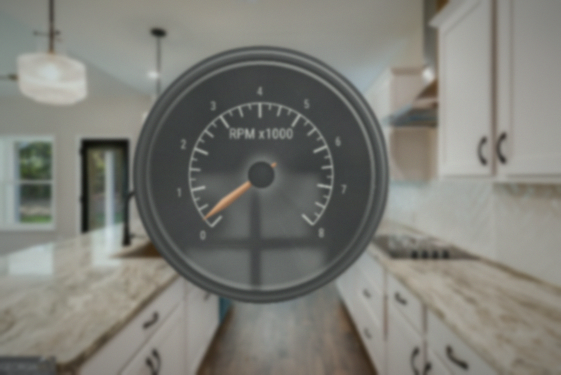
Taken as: 250 rpm
